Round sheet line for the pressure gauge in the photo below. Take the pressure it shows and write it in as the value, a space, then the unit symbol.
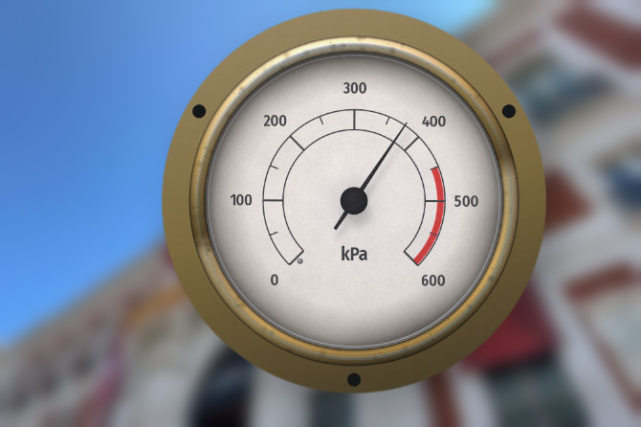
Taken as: 375 kPa
